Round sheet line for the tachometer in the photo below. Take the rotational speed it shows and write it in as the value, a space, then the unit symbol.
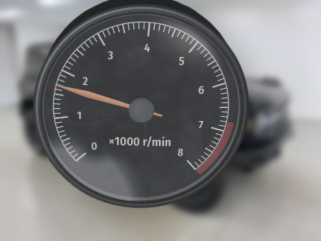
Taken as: 1700 rpm
